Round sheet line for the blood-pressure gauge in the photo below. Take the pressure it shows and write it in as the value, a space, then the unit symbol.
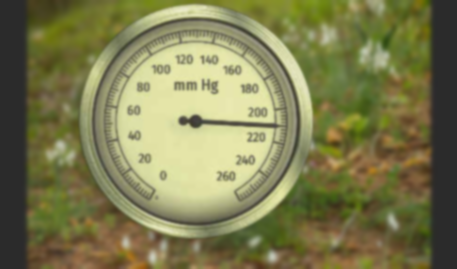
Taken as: 210 mmHg
